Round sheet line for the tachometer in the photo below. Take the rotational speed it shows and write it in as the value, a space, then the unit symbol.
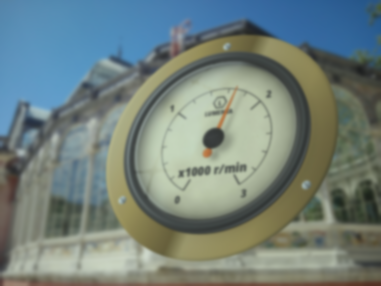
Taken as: 1700 rpm
